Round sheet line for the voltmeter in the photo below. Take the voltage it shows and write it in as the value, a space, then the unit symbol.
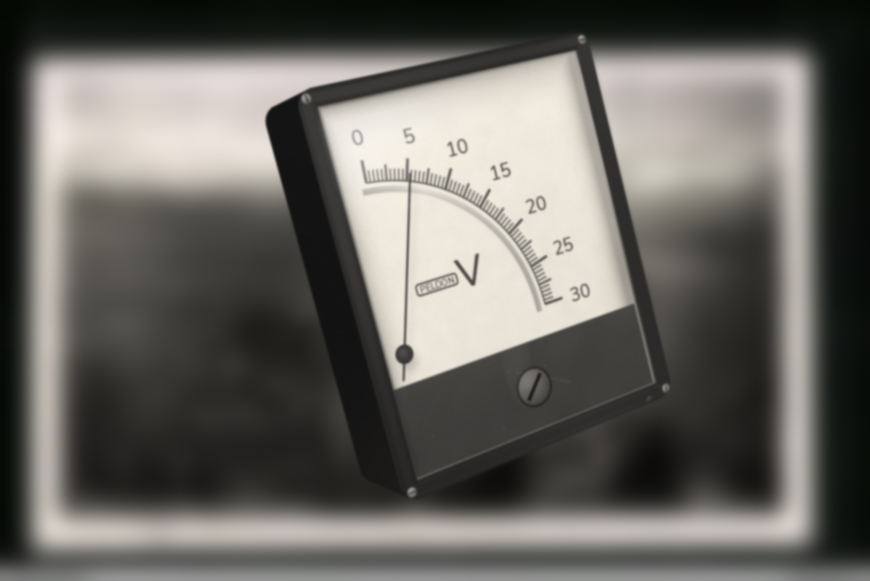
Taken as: 5 V
